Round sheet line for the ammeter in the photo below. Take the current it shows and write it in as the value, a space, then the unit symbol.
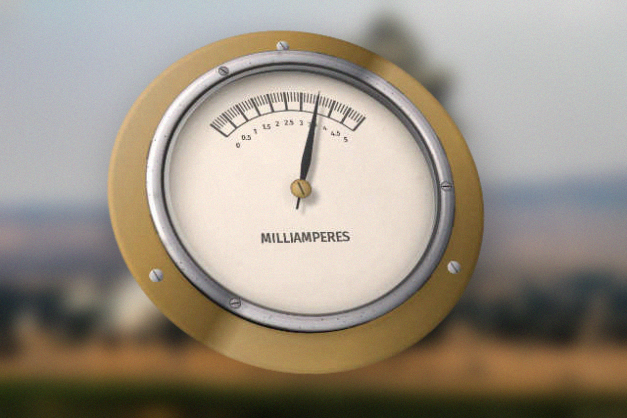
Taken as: 3.5 mA
